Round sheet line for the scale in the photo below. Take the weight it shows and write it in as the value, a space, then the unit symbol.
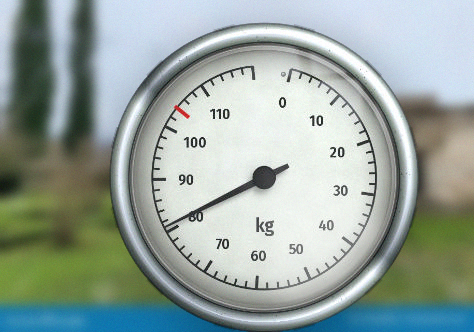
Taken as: 81 kg
